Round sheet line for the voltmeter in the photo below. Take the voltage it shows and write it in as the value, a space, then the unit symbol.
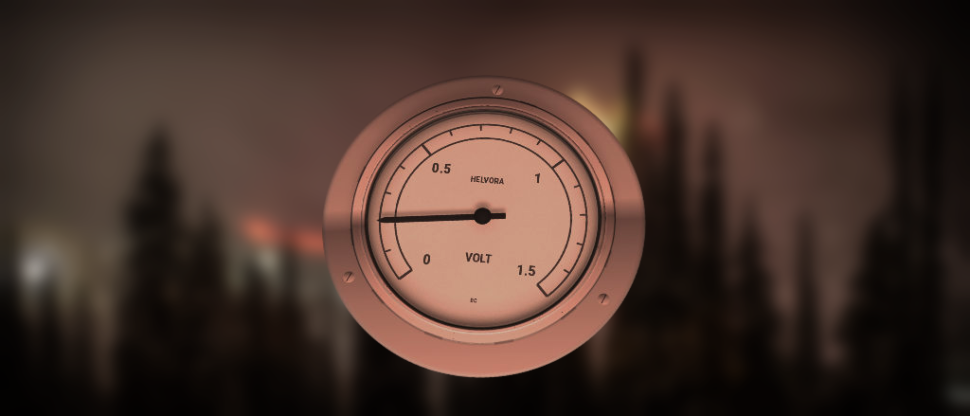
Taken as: 0.2 V
